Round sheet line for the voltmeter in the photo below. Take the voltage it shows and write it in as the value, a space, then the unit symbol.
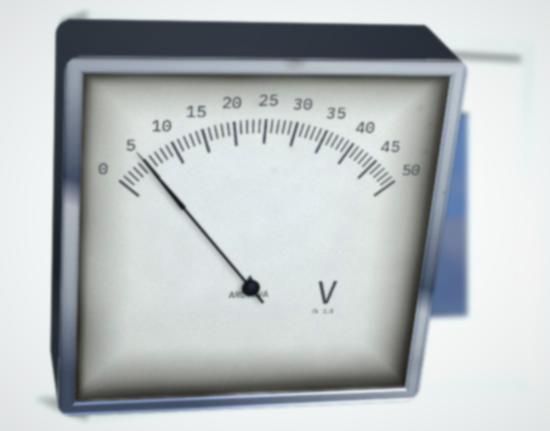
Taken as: 5 V
